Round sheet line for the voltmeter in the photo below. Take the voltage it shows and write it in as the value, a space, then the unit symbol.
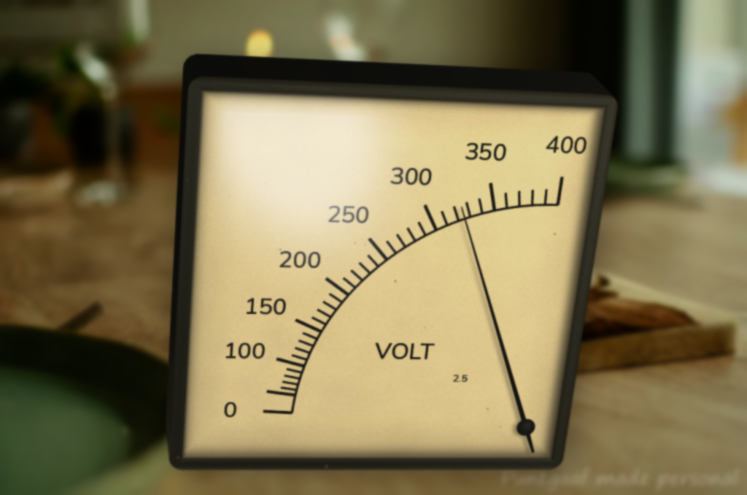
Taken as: 325 V
